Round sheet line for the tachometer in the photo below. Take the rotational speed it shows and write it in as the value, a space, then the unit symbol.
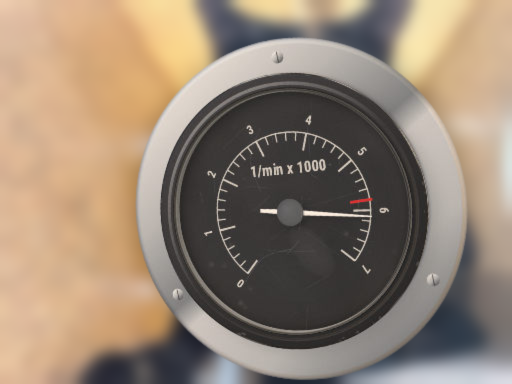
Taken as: 6100 rpm
